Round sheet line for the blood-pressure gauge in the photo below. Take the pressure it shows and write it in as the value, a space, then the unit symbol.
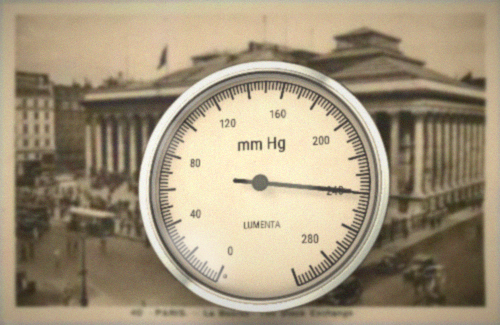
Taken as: 240 mmHg
